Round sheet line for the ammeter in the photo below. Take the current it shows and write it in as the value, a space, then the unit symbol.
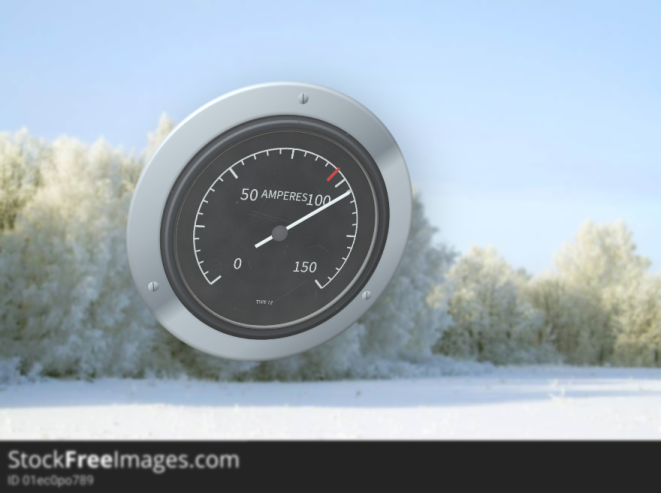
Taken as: 105 A
